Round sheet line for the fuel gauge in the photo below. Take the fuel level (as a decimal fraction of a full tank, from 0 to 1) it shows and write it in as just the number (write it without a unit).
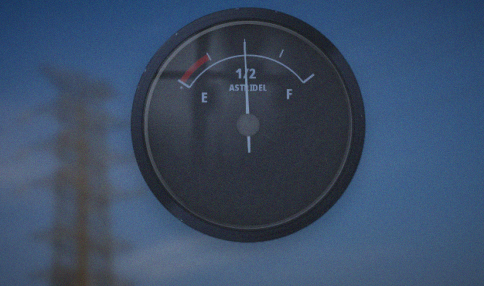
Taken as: 0.5
